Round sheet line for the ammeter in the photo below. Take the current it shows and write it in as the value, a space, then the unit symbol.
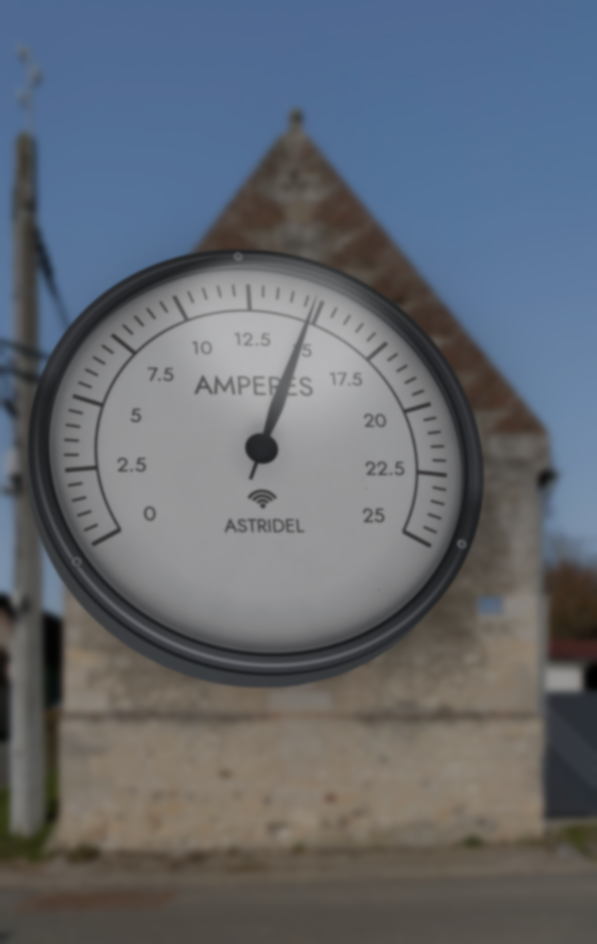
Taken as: 14.75 A
